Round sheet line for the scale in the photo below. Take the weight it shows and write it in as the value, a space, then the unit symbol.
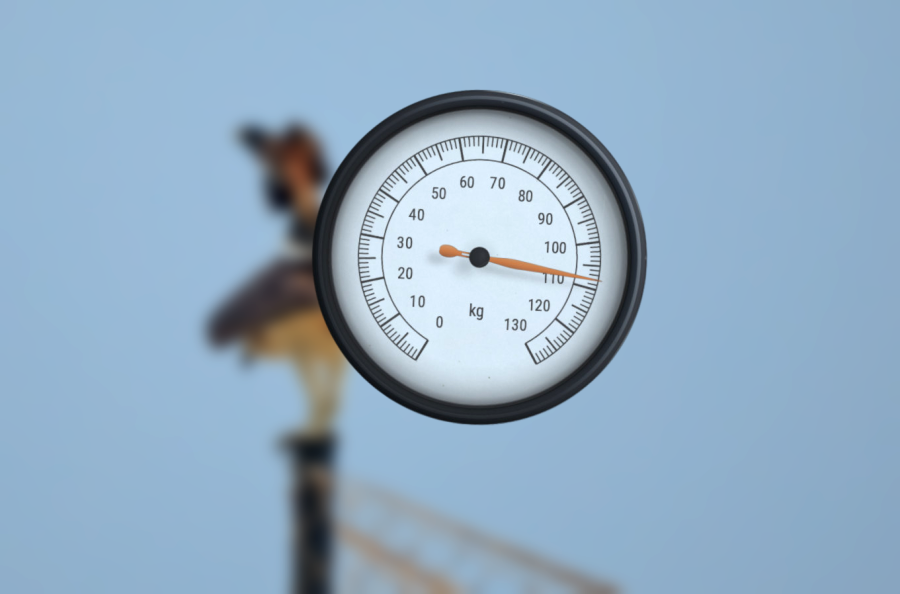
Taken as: 108 kg
